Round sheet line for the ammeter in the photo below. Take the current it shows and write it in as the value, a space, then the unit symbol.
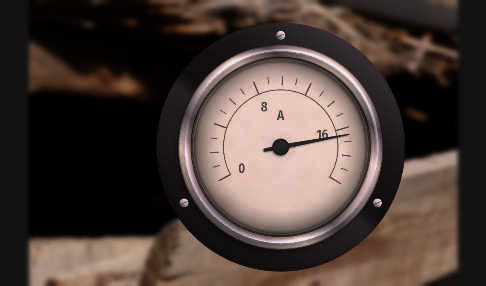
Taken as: 16.5 A
